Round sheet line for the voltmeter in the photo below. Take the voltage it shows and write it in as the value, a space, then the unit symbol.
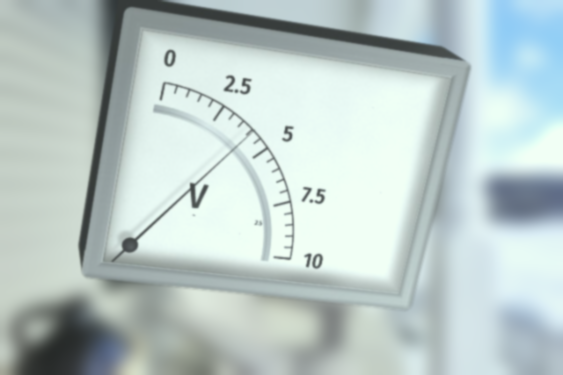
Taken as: 4 V
